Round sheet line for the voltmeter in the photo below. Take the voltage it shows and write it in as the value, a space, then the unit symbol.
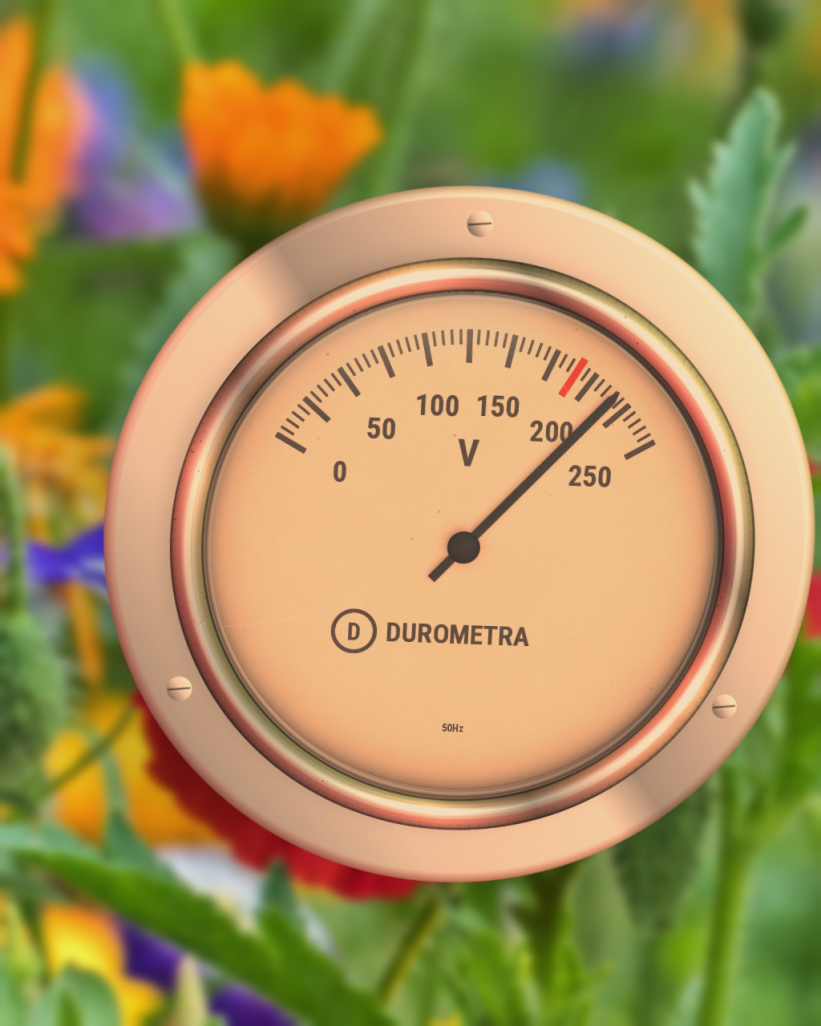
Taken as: 215 V
